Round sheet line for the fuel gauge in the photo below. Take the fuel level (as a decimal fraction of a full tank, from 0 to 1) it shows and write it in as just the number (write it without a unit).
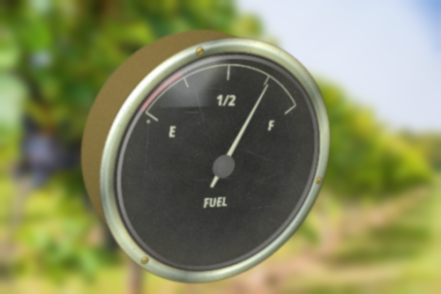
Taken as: 0.75
